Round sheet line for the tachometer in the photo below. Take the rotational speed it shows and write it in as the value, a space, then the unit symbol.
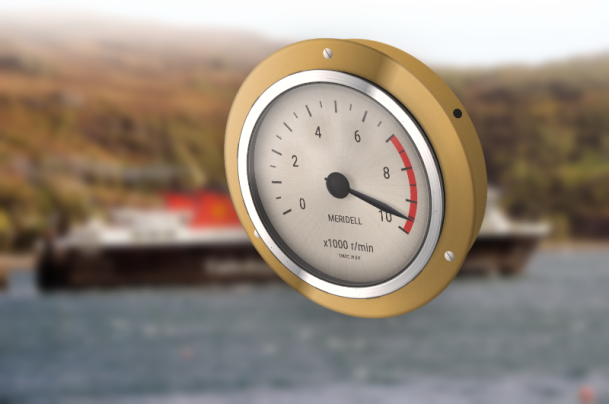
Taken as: 9500 rpm
